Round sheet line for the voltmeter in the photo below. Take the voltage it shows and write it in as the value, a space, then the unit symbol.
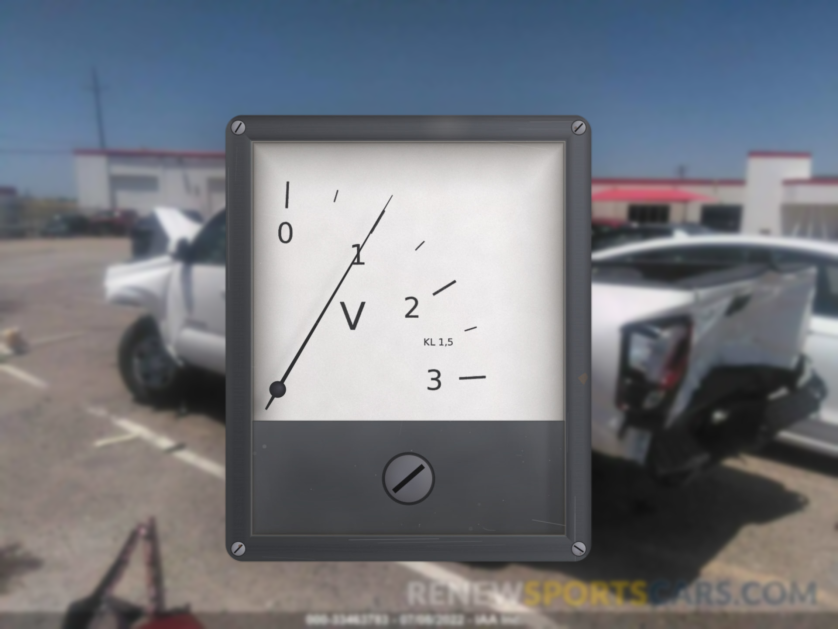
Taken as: 1 V
